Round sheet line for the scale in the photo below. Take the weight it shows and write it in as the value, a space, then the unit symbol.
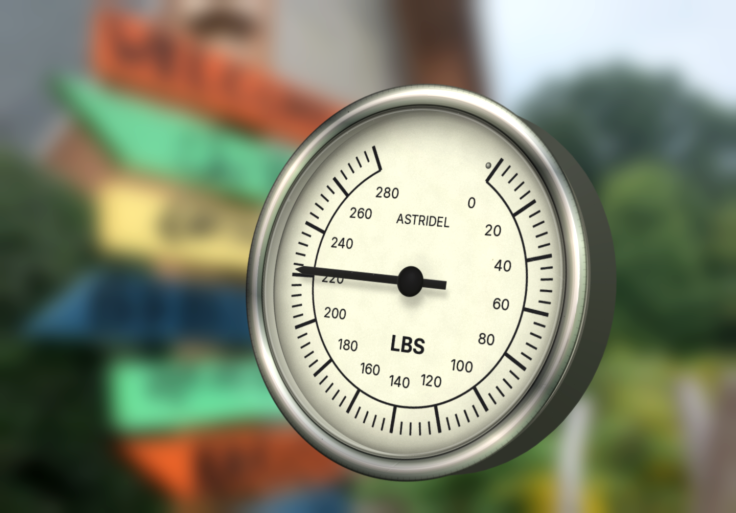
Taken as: 222 lb
